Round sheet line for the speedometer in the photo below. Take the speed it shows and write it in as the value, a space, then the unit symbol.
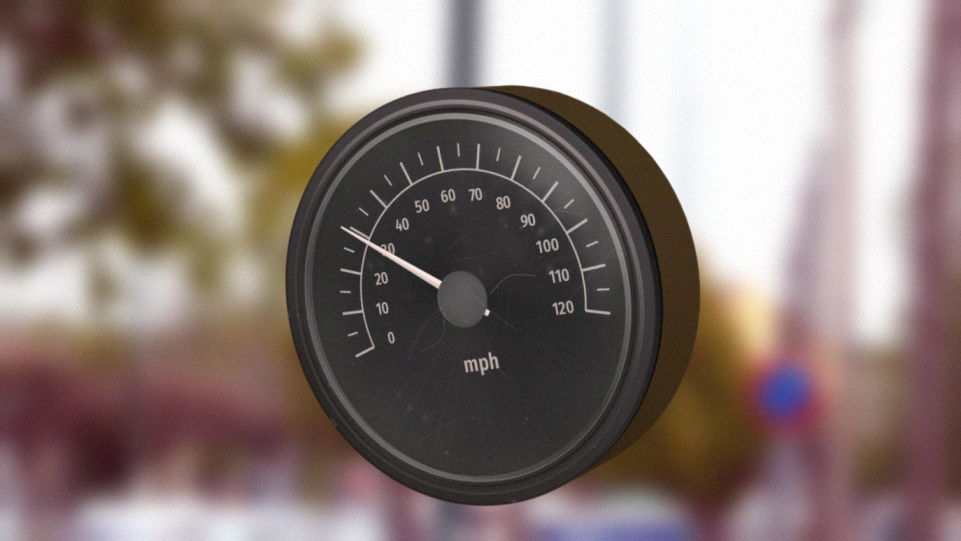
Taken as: 30 mph
